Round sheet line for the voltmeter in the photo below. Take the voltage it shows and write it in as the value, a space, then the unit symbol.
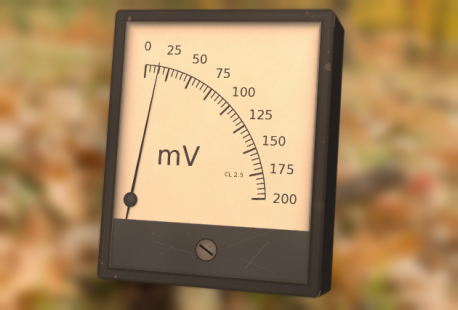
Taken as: 15 mV
